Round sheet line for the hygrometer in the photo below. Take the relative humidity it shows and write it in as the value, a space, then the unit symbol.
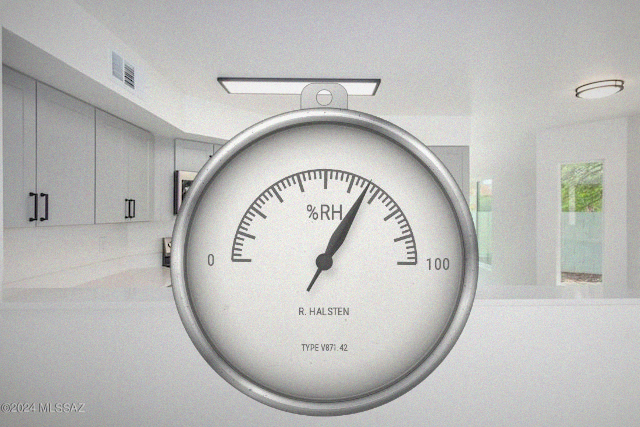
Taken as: 66 %
